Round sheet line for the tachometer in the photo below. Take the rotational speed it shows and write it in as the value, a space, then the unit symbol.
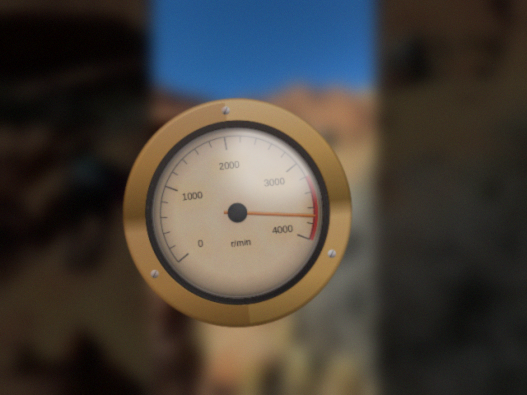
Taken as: 3700 rpm
